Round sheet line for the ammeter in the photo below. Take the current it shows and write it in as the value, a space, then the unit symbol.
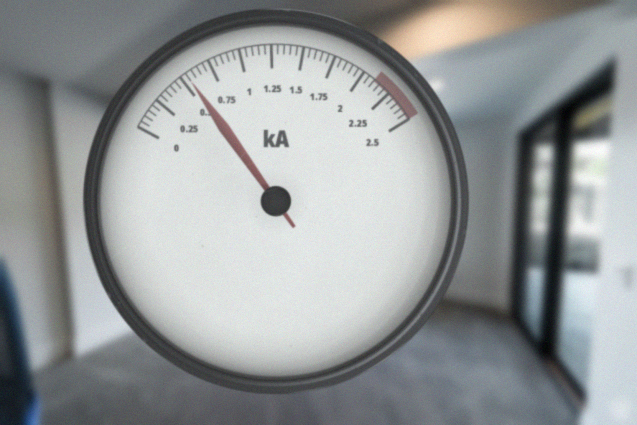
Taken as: 0.55 kA
